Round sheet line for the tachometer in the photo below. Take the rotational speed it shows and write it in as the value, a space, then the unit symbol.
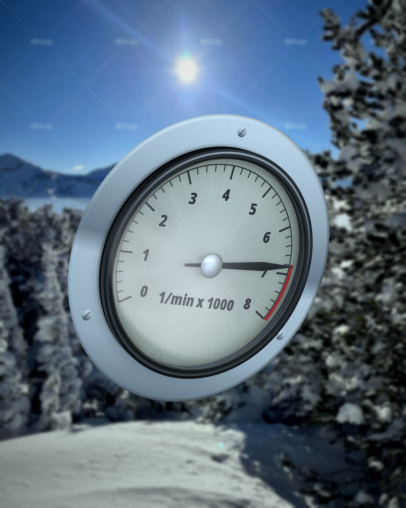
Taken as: 6800 rpm
